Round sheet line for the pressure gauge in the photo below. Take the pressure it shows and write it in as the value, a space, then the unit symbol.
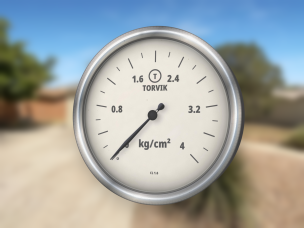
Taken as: 0 kg/cm²
